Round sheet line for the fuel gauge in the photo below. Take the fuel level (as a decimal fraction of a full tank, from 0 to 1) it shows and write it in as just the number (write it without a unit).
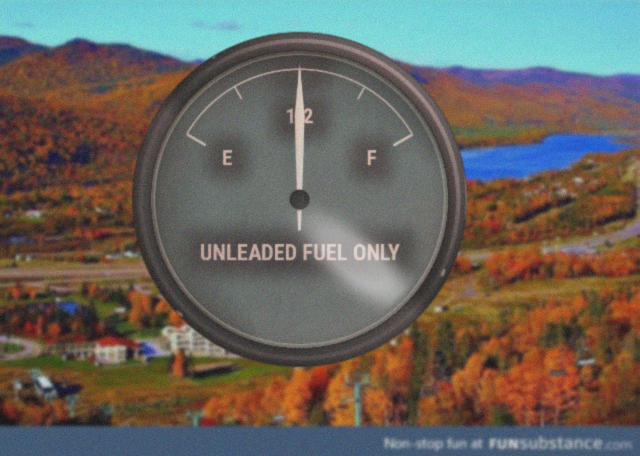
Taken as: 0.5
